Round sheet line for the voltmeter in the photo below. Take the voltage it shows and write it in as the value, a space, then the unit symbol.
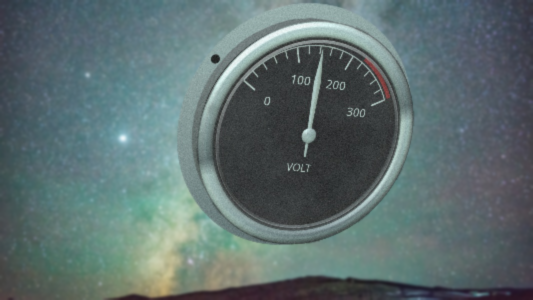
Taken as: 140 V
